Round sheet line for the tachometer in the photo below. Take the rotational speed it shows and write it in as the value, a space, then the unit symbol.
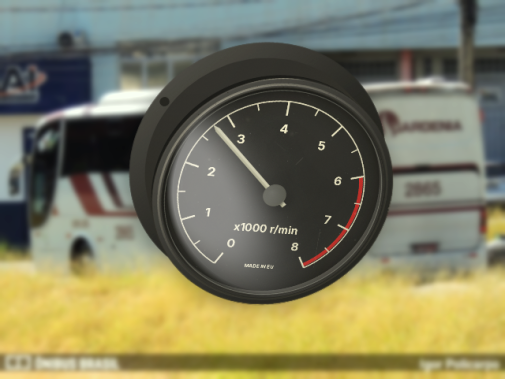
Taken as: 2750 rpm
